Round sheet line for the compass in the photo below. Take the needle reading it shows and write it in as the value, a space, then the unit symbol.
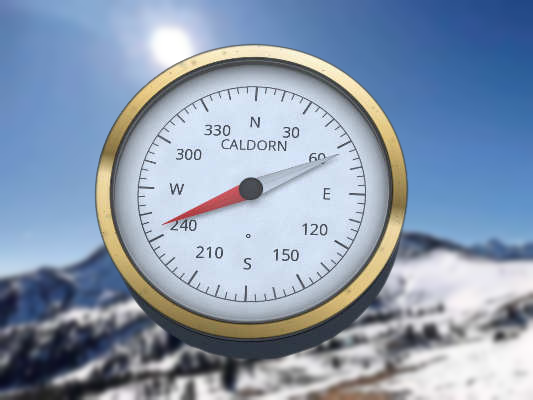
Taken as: 245 °
